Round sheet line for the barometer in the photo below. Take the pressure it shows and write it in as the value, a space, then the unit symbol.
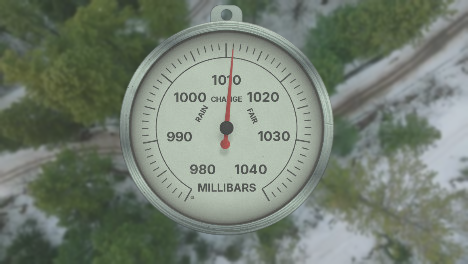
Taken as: 1011 mbar
